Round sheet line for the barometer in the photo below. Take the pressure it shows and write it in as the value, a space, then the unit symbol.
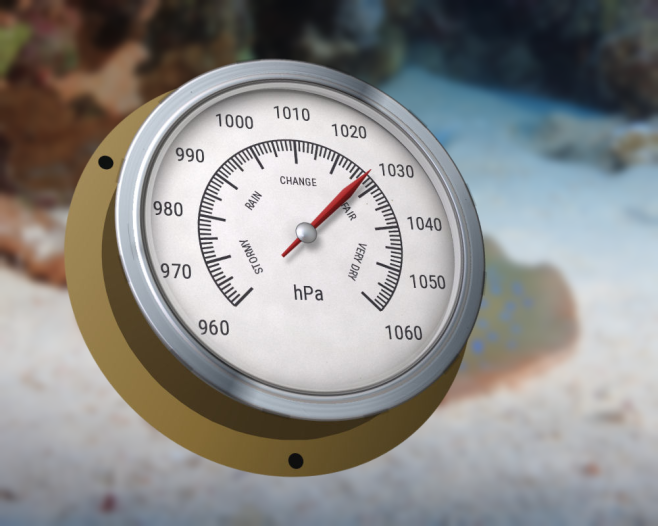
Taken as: 1027 hPa
